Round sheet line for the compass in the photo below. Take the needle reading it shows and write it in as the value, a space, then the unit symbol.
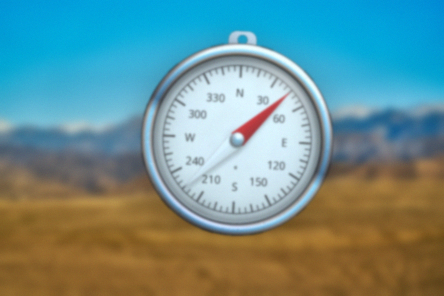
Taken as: 45 °
